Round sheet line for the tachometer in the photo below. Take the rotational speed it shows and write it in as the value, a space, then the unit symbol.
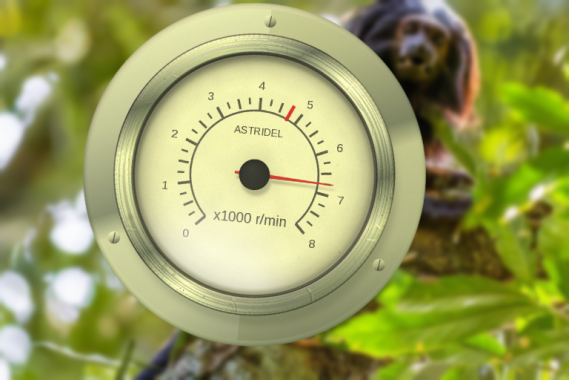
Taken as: 6750 rpm
